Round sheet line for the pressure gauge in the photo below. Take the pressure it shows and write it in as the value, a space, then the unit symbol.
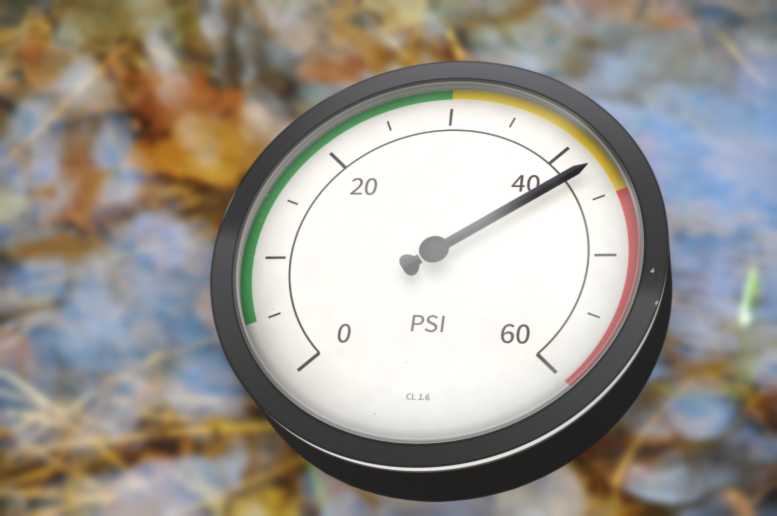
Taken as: 42.5 psi
